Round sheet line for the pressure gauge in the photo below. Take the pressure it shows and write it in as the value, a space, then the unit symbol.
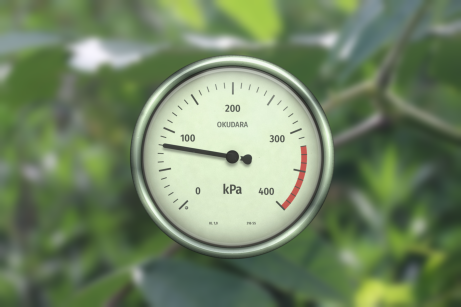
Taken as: 80 kPa
